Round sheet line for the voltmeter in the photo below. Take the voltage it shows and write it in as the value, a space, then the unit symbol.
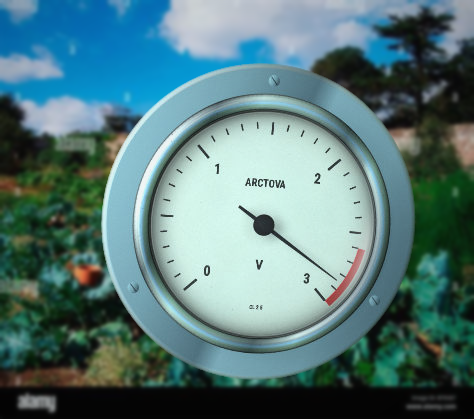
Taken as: 2.85 V
